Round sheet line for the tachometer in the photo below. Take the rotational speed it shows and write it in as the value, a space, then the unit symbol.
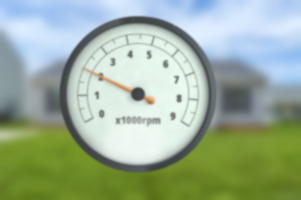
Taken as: 2000 rpm
